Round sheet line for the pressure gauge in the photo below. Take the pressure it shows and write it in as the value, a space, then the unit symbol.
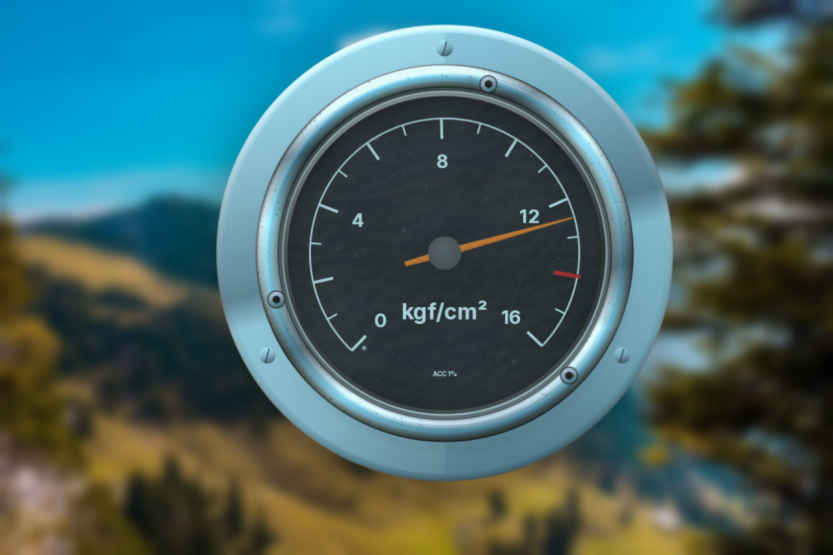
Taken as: 12.5 kg/cm²
